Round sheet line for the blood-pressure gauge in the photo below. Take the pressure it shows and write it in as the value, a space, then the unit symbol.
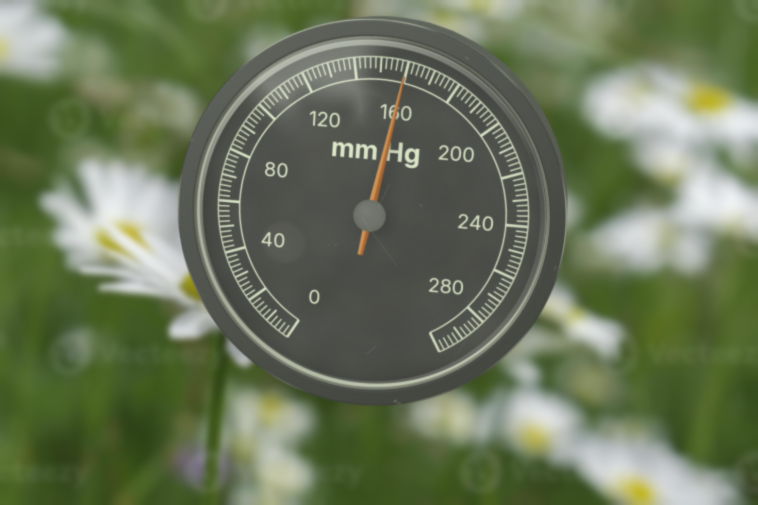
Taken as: 160 mmHg
